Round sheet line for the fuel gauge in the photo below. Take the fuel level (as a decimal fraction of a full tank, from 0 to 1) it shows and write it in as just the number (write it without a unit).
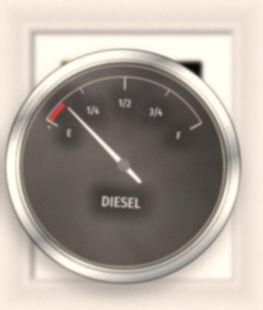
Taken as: 0.125
